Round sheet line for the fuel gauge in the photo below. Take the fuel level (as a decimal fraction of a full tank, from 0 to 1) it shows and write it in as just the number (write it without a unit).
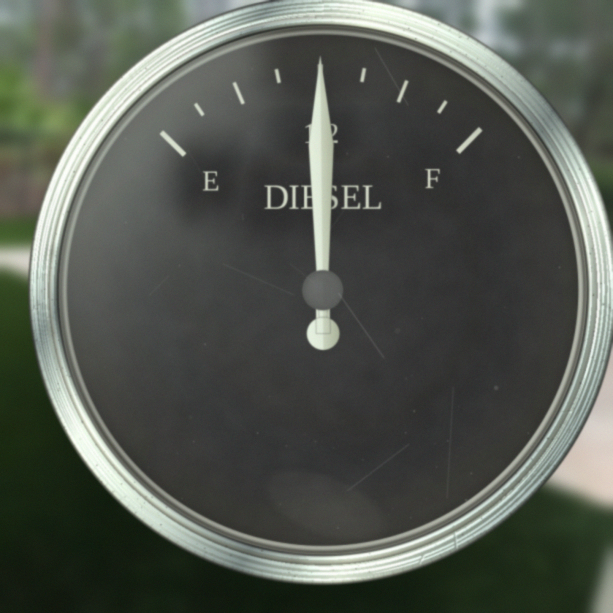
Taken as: 0.5
